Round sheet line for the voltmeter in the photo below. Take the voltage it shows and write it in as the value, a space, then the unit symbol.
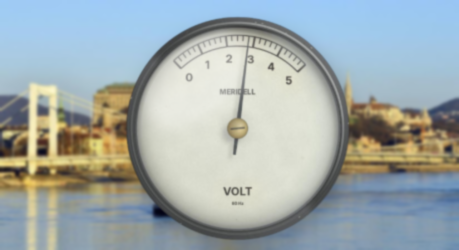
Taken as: 2.8 V
